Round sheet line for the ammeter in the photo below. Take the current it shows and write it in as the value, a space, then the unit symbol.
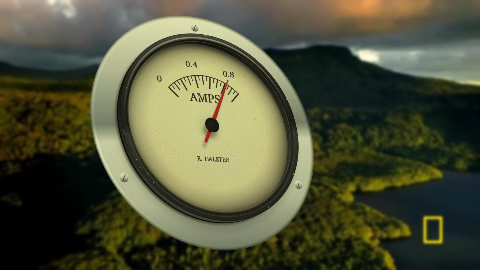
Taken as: 0.8 A
